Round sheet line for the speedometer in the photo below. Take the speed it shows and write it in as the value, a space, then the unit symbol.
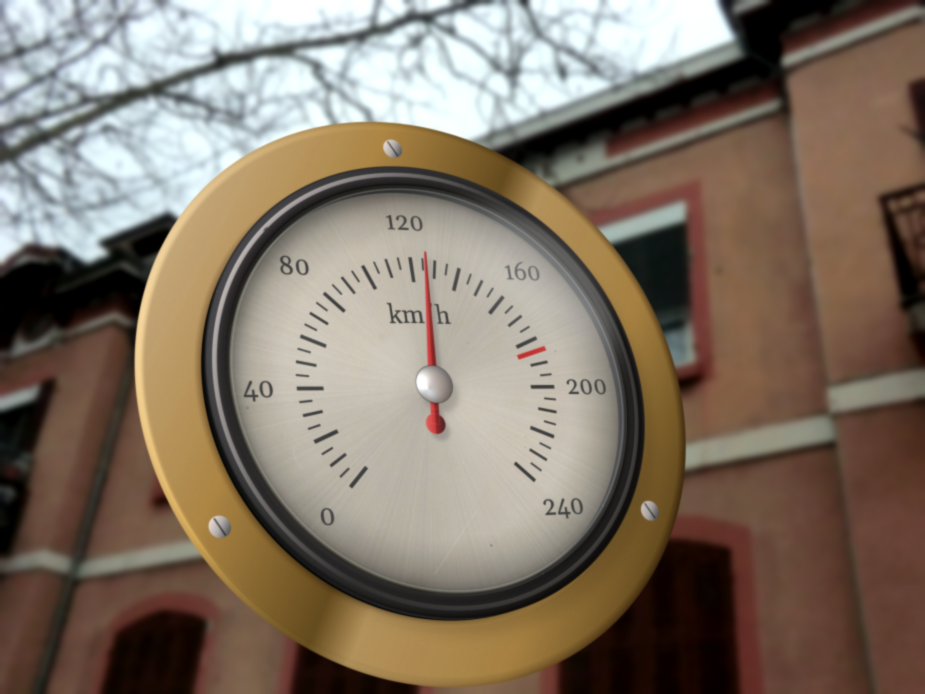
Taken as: 125 km/h
